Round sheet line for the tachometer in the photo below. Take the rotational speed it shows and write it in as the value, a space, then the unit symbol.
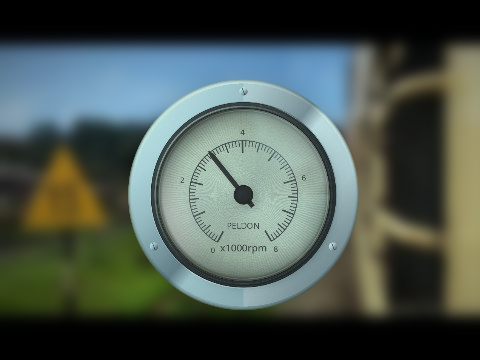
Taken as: 3000 rpm
